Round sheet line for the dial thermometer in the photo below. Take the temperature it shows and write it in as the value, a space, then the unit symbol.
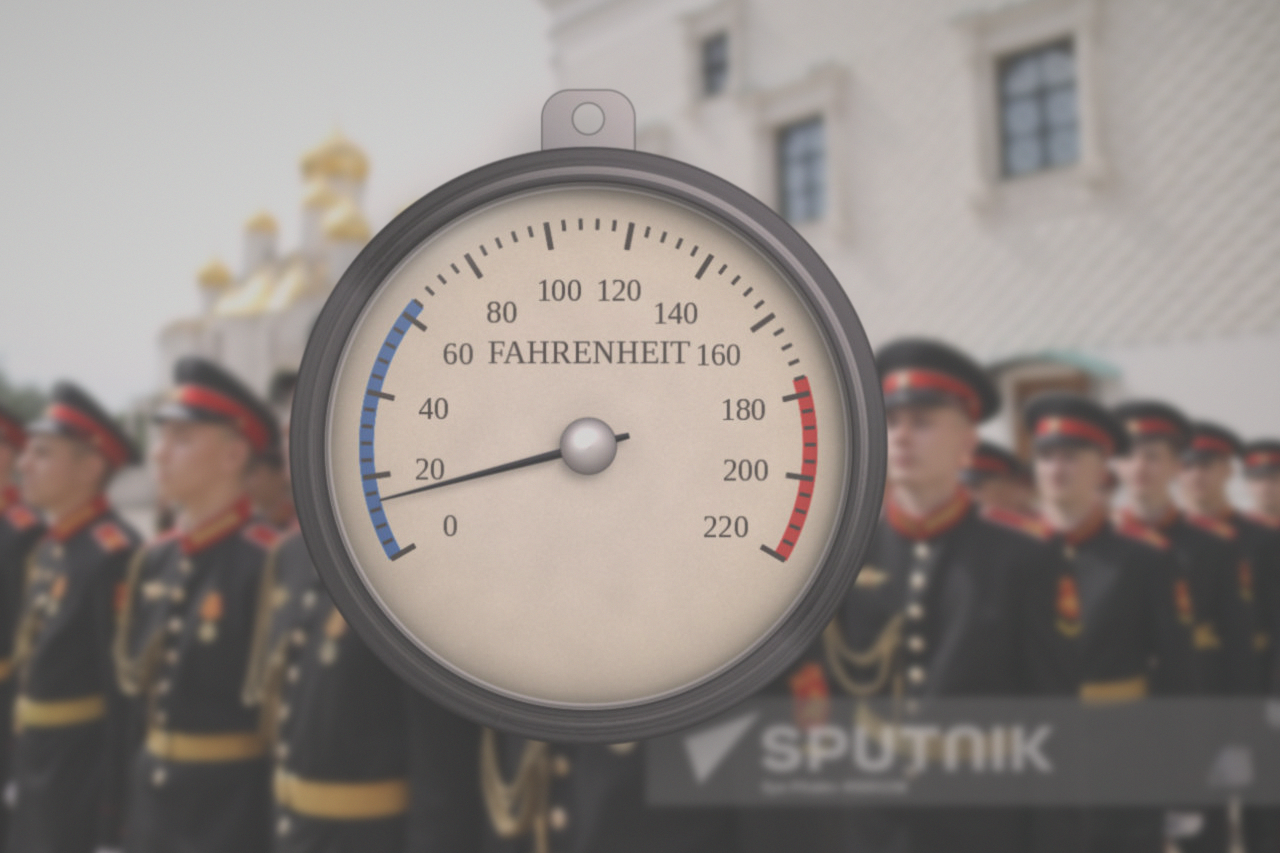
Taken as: 14 °F
